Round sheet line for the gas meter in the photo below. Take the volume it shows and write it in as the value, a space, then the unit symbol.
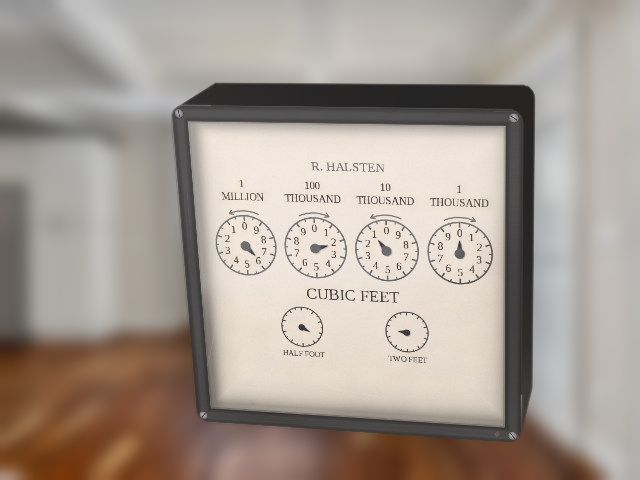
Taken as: 621000 ft³
